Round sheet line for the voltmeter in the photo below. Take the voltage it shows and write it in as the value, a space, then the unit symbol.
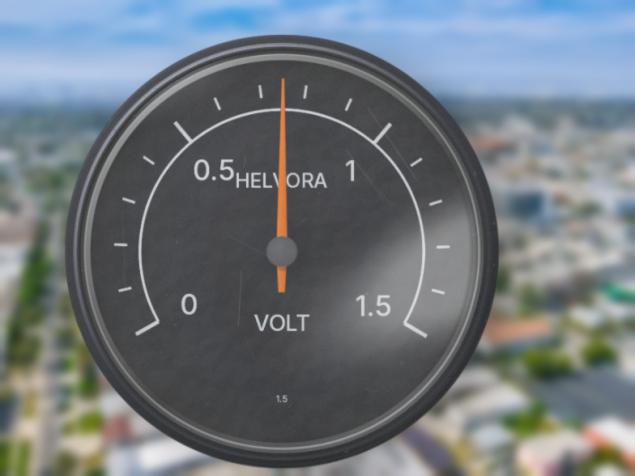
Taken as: 0.75 V
